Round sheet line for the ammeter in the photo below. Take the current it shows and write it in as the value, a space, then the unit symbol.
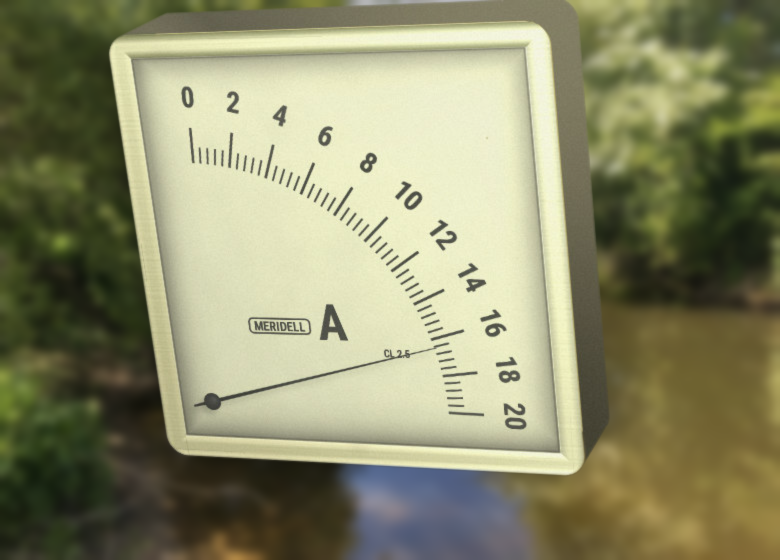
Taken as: 16.4 A
